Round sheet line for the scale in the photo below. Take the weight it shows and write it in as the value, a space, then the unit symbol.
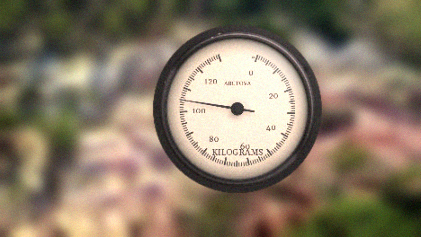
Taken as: 105 kg
